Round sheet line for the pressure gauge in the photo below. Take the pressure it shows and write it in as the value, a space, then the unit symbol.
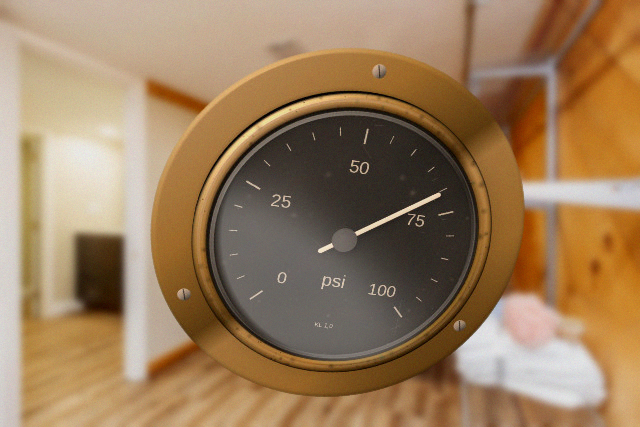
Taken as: 70 psi
